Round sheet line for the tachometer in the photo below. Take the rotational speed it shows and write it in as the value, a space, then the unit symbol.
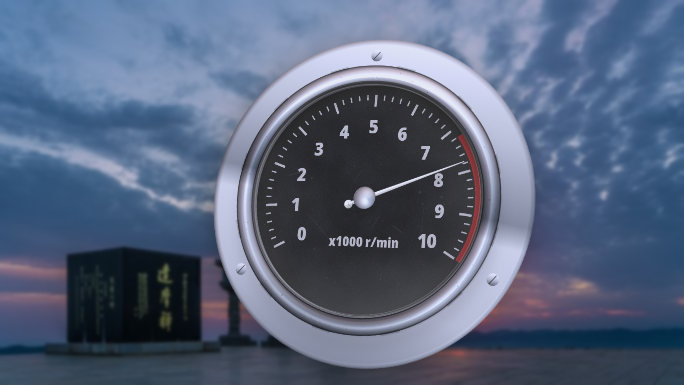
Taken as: 7800 rpm
